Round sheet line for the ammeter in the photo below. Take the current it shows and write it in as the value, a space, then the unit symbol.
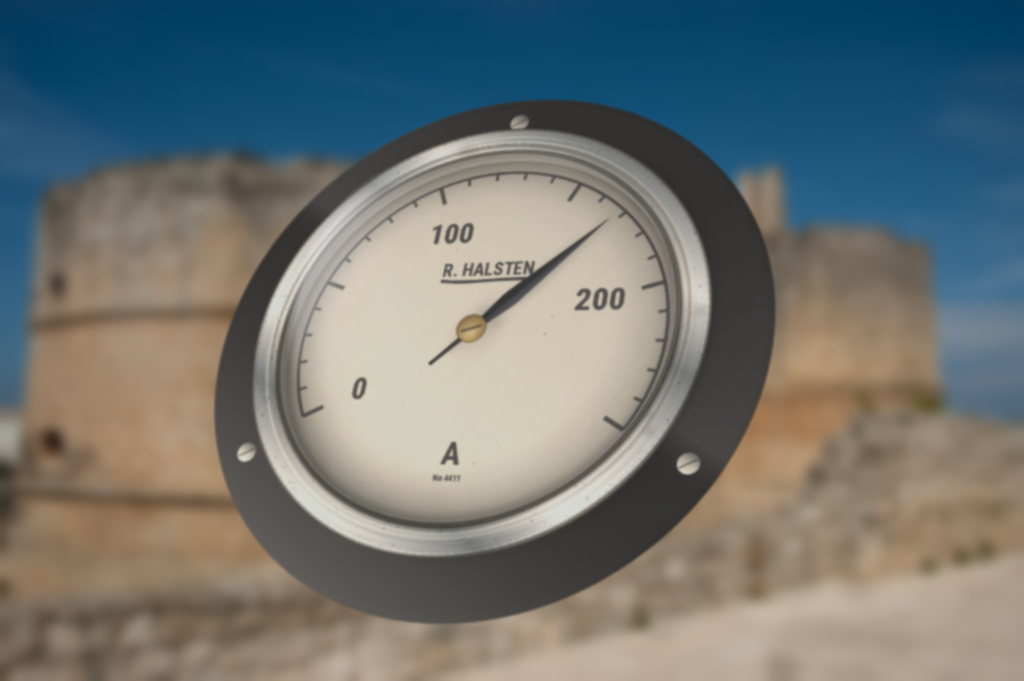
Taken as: 170 A
